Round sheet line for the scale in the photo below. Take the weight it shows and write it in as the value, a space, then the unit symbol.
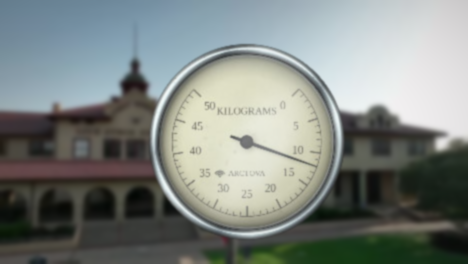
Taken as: 12 kg
